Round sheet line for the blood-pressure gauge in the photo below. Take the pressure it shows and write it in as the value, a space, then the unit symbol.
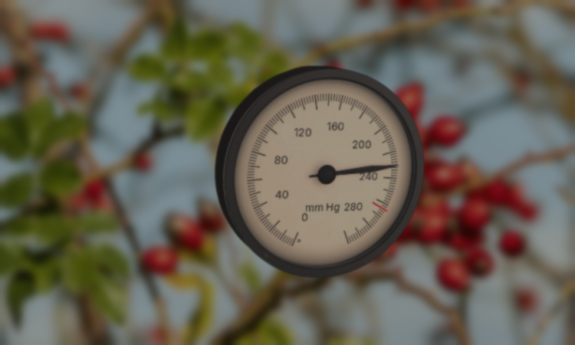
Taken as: 230 mmHg
